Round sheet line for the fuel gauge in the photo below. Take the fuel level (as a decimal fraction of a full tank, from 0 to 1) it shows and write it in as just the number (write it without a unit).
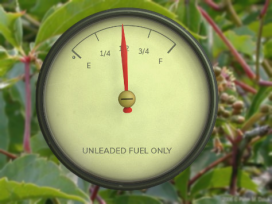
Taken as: 0.5
